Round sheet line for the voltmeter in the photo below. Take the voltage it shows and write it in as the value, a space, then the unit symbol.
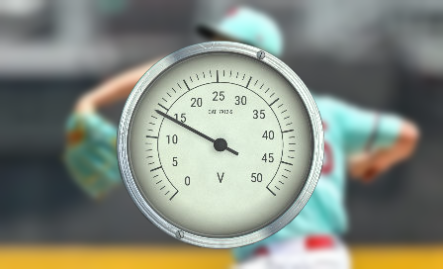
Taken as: 14 V
